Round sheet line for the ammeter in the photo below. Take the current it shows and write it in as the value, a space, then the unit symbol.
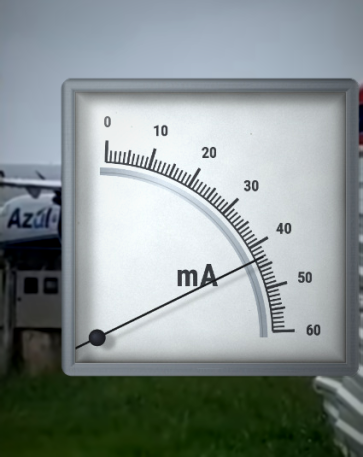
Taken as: 43 mA
